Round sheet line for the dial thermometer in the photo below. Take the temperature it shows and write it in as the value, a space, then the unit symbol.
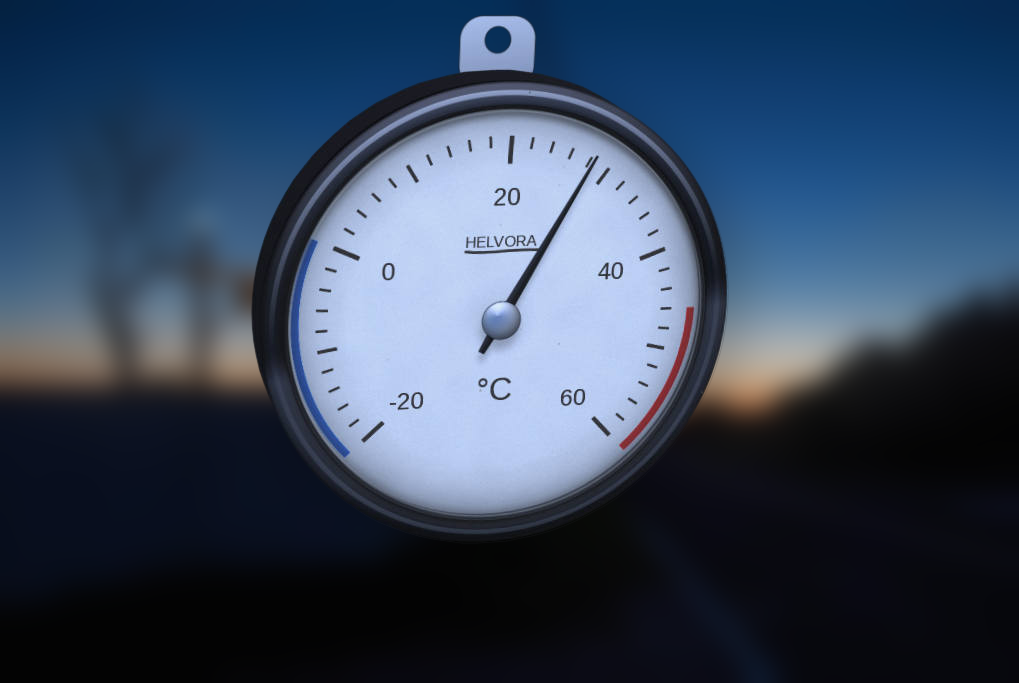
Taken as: 28 °C
